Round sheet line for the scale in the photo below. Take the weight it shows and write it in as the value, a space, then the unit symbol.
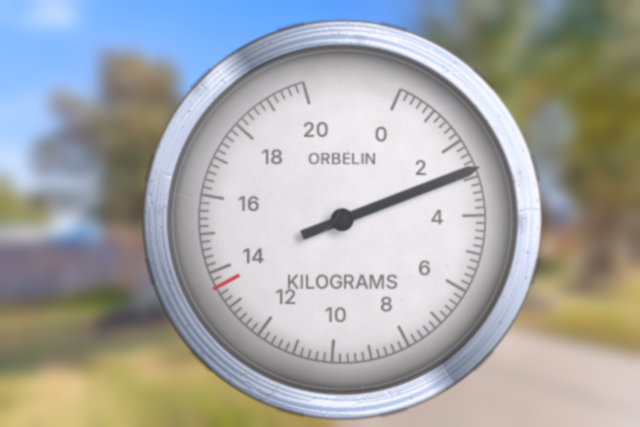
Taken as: 2.8 kg
